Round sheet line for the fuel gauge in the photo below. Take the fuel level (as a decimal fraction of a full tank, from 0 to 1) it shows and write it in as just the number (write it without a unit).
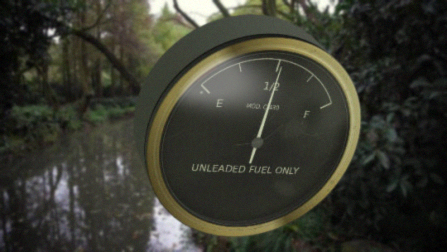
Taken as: 0.5
